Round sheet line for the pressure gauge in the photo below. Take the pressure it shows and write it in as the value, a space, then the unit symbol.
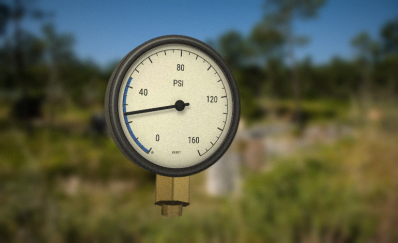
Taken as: 25 psi
